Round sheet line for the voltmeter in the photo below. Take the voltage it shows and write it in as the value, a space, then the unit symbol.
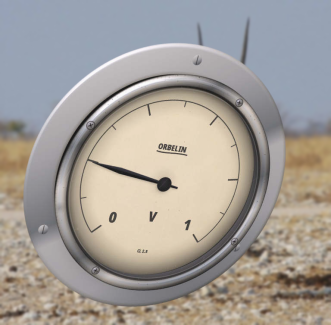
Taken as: 0.2 V
